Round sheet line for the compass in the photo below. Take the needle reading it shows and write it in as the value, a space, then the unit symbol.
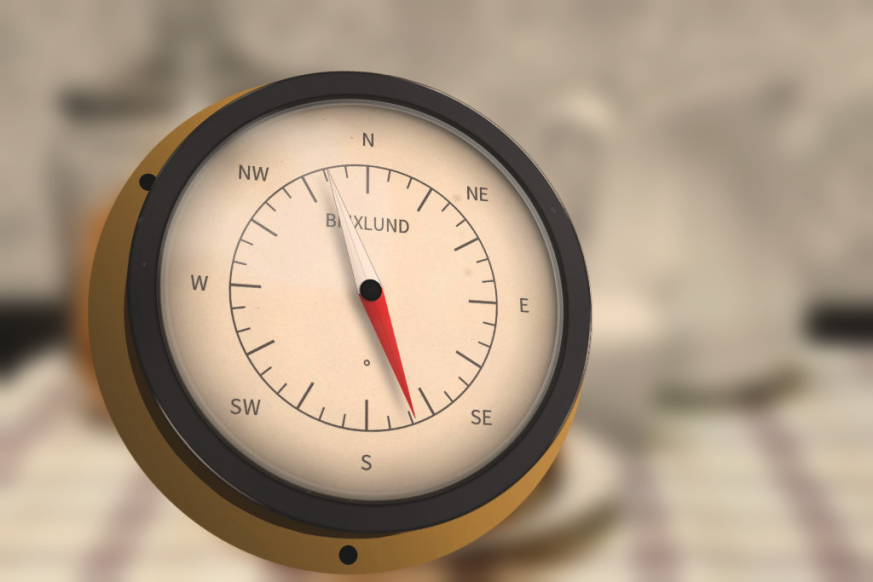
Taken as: 160 °
